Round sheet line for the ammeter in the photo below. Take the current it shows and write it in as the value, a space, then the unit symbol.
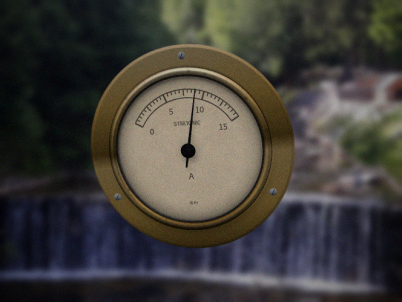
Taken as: 9 A
